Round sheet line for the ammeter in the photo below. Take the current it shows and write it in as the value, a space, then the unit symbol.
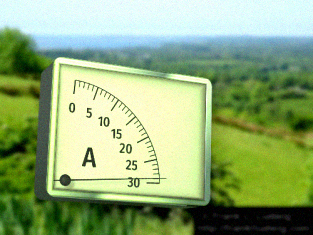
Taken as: 29 A
